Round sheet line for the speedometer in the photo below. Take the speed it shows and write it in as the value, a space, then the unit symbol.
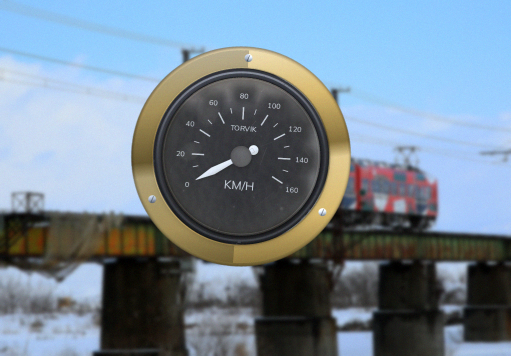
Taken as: 0 km/h
